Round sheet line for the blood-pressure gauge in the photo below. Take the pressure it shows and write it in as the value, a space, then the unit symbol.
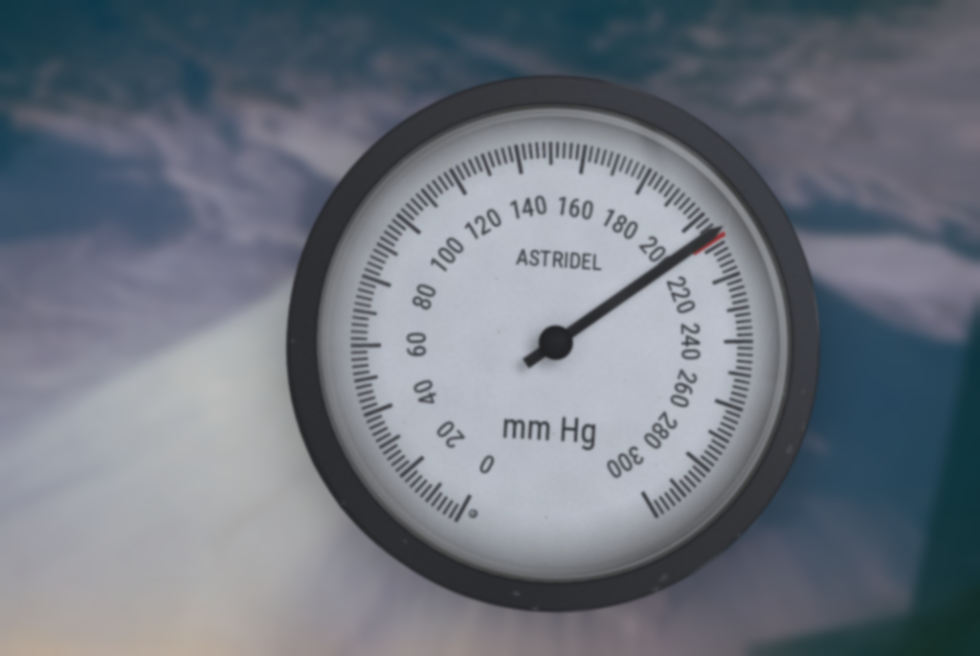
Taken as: 206 mmHg
